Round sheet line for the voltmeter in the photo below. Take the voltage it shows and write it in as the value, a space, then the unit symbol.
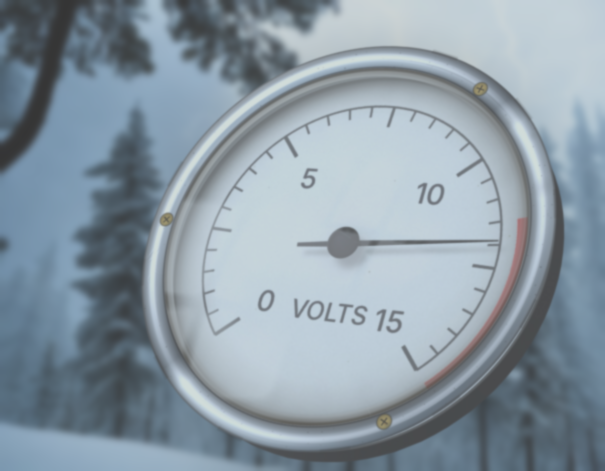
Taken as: 12 V
